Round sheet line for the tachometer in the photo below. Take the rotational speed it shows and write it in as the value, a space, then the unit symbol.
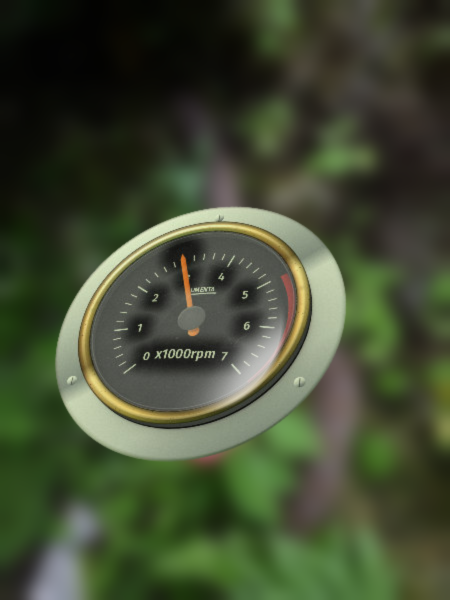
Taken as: 3000 rpm
